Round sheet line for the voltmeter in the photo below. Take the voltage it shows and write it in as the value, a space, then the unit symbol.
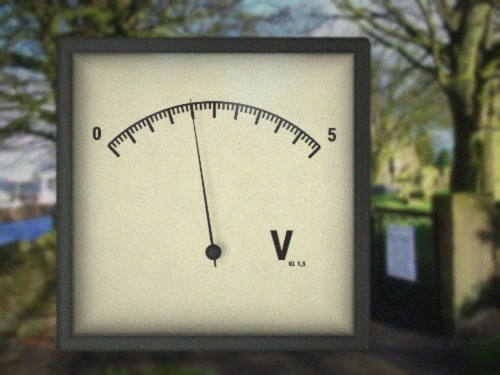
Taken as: 2 V
